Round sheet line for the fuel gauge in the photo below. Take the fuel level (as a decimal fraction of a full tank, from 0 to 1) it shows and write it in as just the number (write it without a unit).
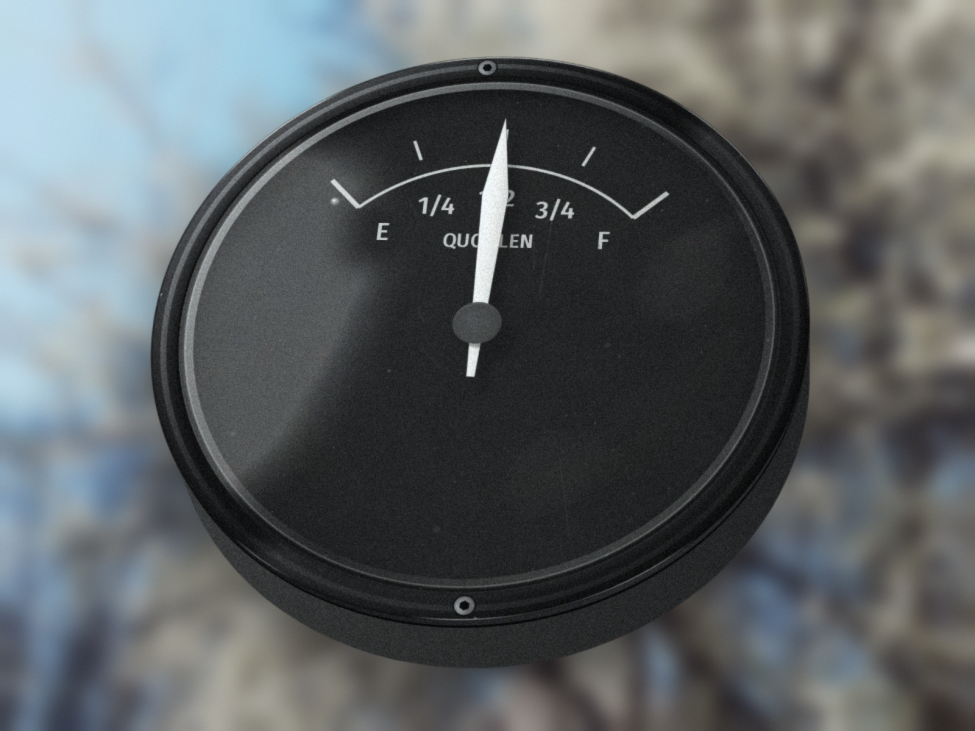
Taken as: 0.5
